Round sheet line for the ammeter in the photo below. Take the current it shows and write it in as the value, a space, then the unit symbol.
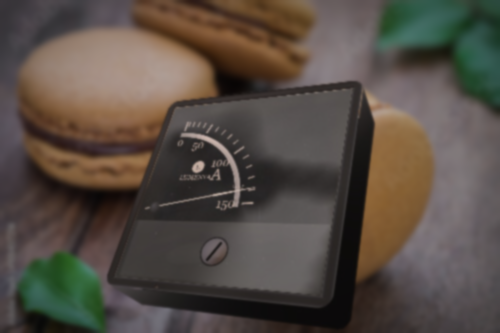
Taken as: 140 A
